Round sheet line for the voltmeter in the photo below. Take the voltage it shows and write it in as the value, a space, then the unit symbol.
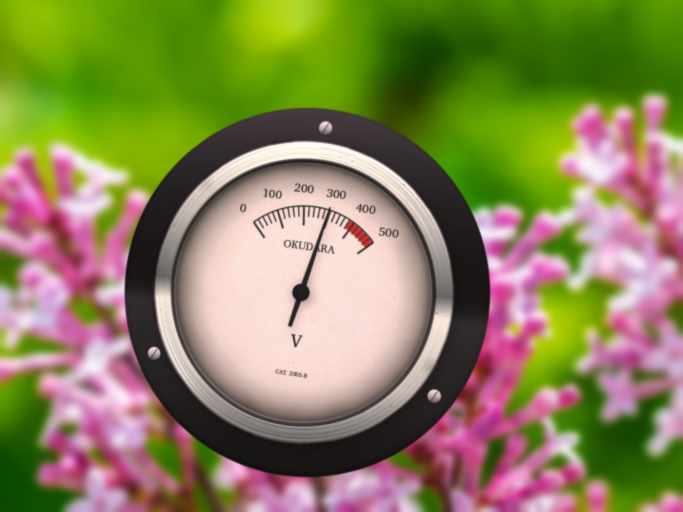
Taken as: 300 V
